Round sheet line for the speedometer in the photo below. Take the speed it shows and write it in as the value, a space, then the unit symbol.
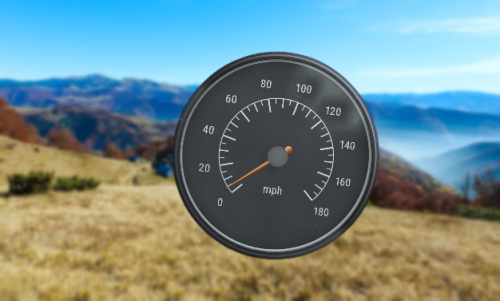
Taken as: 5 mph
